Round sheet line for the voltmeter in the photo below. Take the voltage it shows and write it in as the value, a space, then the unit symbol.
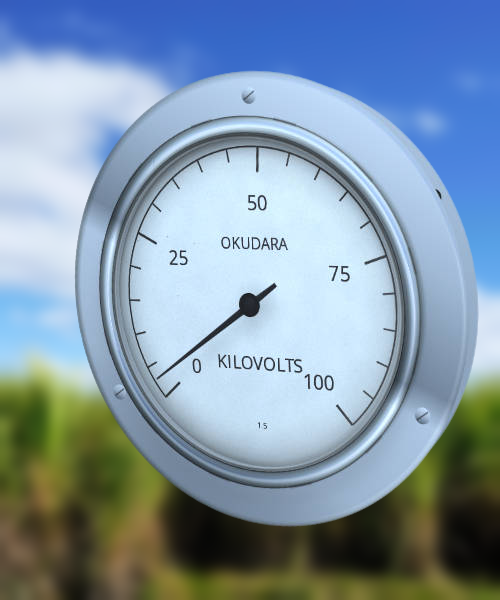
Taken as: 2.5 kV
